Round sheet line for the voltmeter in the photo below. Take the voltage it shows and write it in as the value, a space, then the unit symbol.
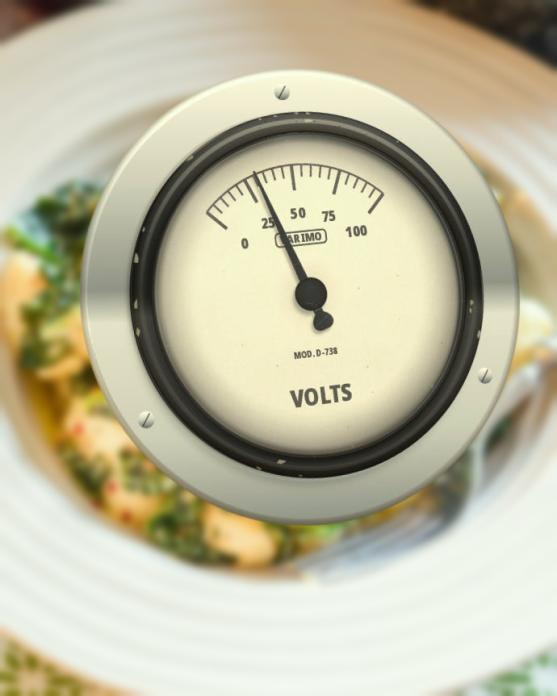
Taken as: 30 V
